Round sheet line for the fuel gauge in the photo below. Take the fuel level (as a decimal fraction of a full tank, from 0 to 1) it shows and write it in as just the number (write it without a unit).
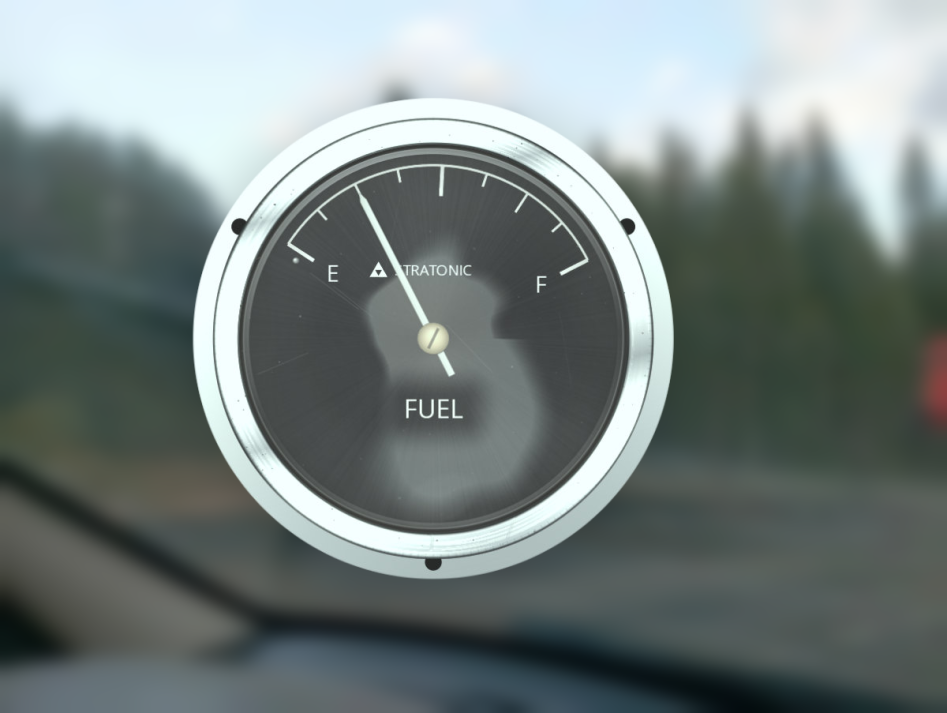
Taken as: 0.25
